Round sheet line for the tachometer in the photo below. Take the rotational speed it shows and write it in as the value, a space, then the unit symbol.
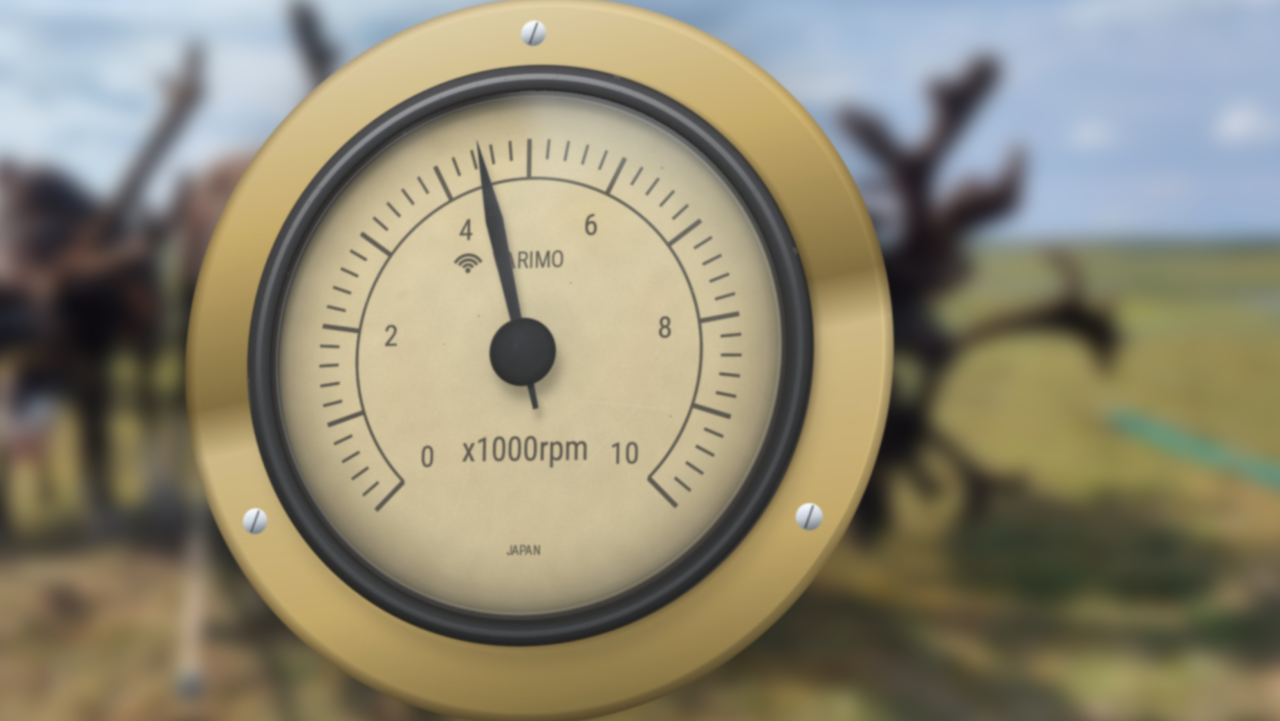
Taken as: 4500 rpm
